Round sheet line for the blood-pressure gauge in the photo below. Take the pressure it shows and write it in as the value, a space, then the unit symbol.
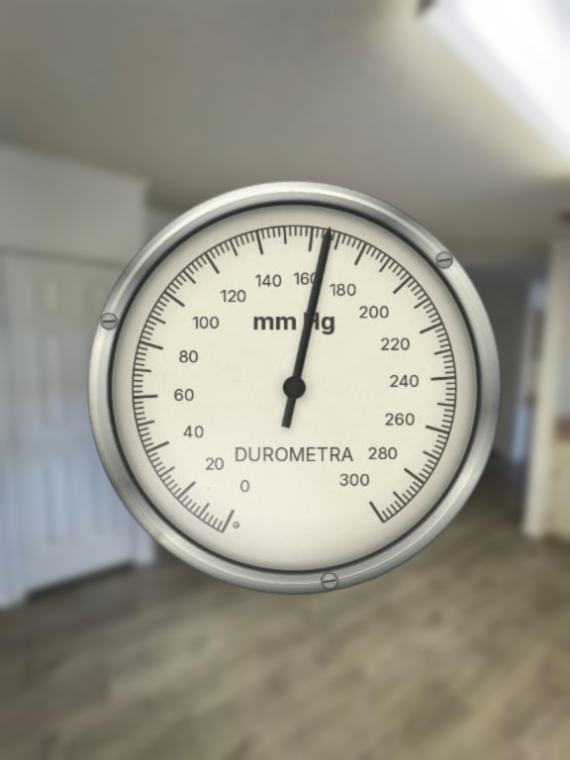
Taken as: 166 mmHg
